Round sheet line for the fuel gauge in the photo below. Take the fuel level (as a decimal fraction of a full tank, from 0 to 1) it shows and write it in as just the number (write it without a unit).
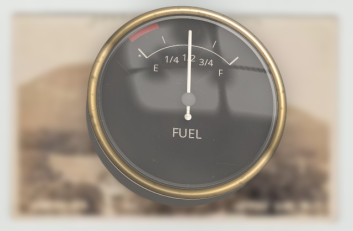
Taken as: 0.5
